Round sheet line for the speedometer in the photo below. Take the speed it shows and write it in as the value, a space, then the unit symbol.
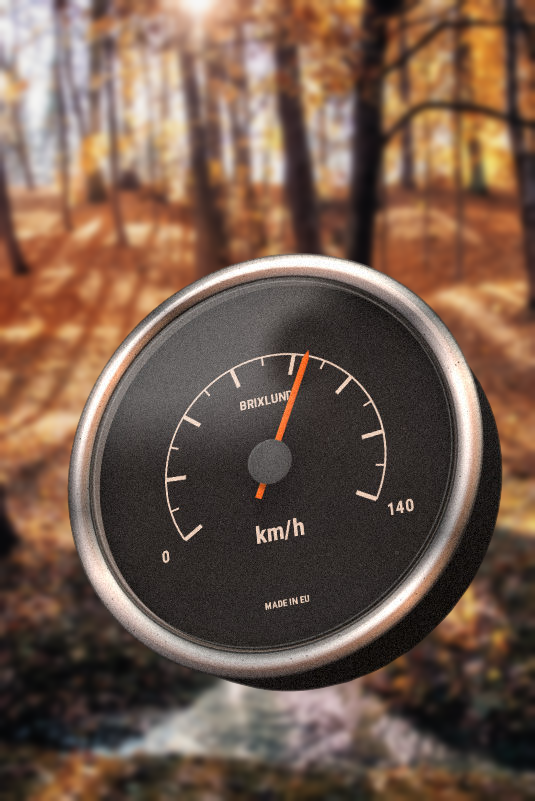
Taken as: 85 km/h
